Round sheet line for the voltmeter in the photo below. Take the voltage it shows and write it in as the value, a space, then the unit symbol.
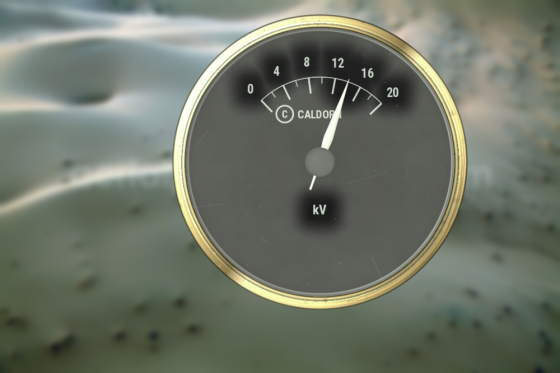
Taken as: 14 kV
